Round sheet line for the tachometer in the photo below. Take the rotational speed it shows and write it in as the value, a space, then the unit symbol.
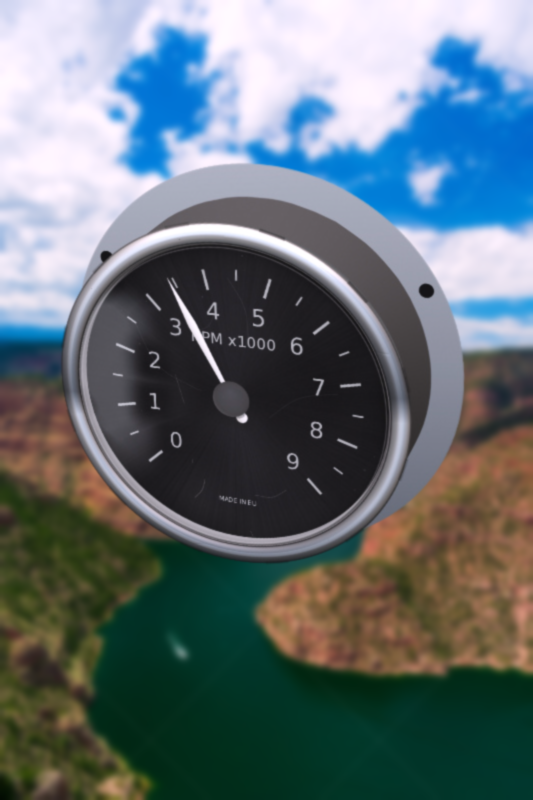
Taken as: 3500 rpm
